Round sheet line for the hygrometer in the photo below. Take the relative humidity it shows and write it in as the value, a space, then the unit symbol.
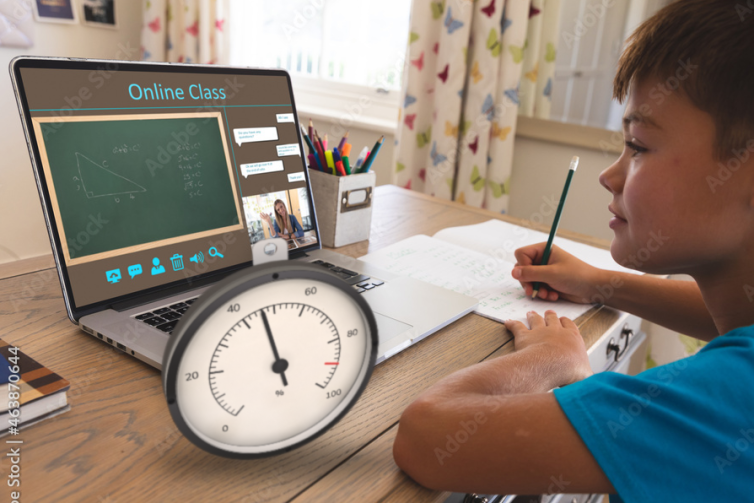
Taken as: 46 %
